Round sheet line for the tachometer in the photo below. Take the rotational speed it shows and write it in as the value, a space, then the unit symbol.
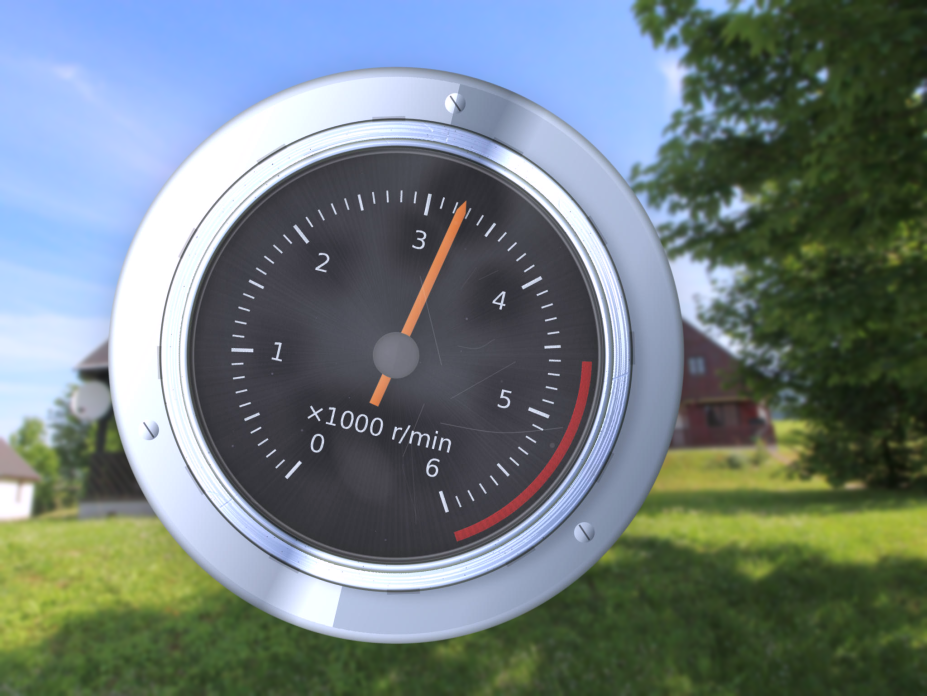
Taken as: 3250 rpm
